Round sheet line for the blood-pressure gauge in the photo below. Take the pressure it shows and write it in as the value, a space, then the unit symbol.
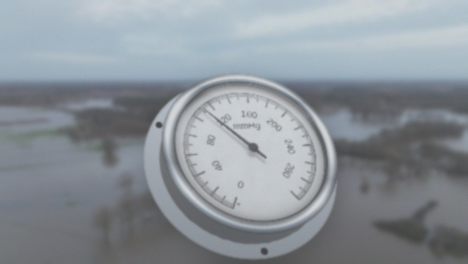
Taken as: 110 mmHg
